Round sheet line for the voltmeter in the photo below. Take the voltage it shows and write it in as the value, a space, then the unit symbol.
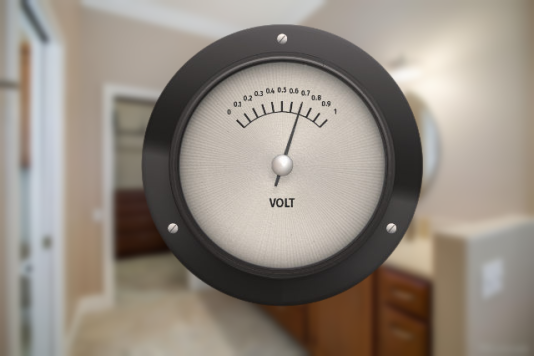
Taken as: 0.7 V
